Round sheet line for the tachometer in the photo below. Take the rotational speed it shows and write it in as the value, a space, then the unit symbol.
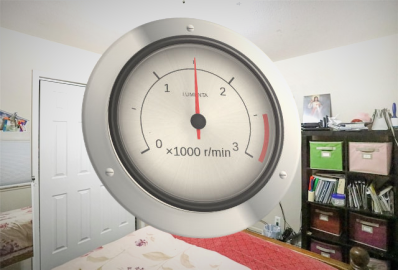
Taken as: 1500 rpm
